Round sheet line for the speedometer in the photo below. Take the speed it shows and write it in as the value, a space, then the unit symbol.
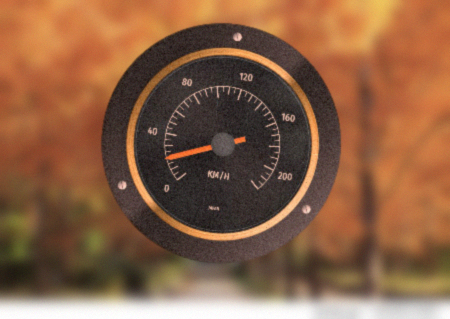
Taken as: 20 km/h
